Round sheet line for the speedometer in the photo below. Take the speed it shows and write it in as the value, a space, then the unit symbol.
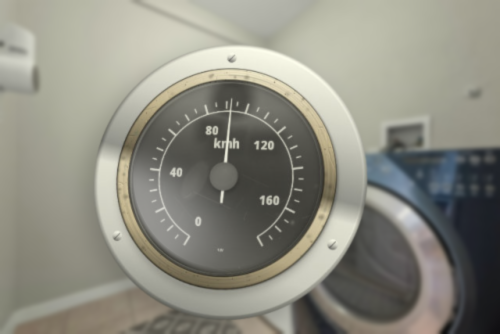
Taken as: 92.5 km/h
